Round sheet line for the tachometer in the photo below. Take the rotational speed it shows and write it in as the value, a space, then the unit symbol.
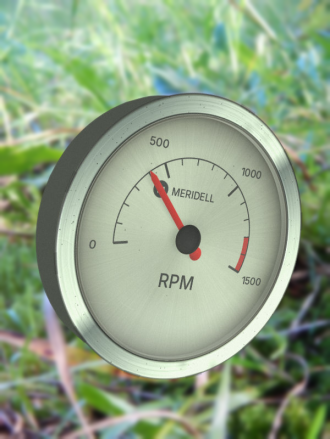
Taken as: 400 rpm
